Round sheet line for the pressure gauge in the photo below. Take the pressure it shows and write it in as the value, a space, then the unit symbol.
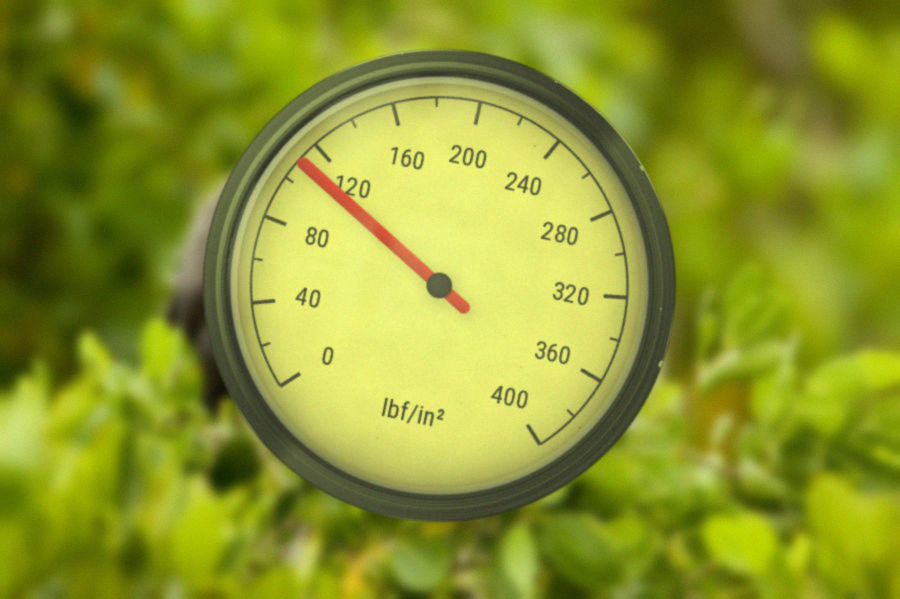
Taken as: 110 psi
